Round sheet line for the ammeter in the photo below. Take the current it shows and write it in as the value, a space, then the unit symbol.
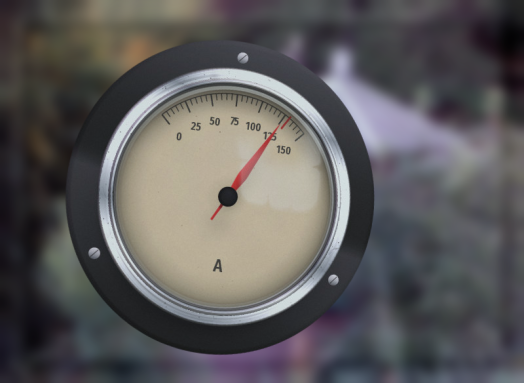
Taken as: 125 A
